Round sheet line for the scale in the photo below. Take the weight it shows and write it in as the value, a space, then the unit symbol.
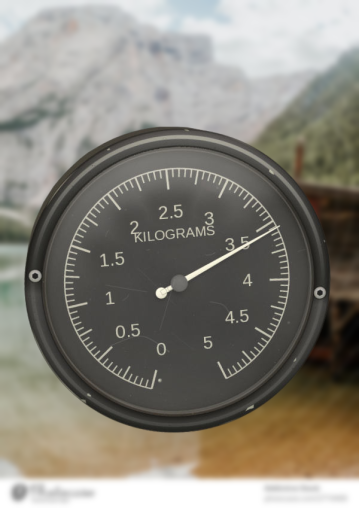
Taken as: 3.55 kg
